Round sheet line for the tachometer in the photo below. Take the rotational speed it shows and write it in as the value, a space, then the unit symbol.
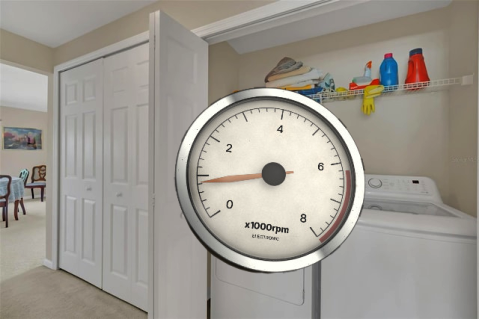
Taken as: 800 rpm
